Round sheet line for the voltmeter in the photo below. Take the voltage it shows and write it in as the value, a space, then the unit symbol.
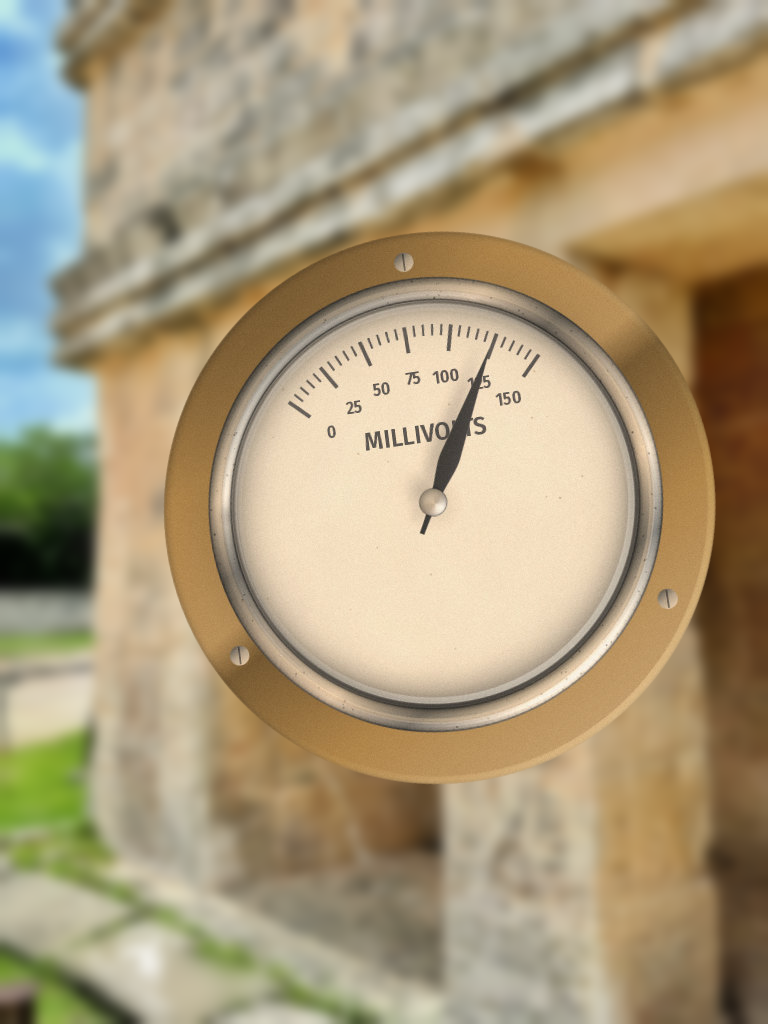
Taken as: 125 mV
